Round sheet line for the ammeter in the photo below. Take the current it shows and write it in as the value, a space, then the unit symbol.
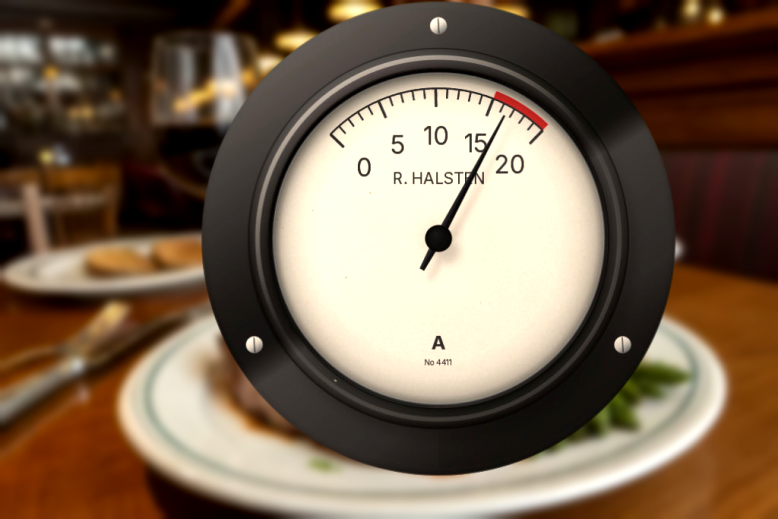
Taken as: 16.5 A
